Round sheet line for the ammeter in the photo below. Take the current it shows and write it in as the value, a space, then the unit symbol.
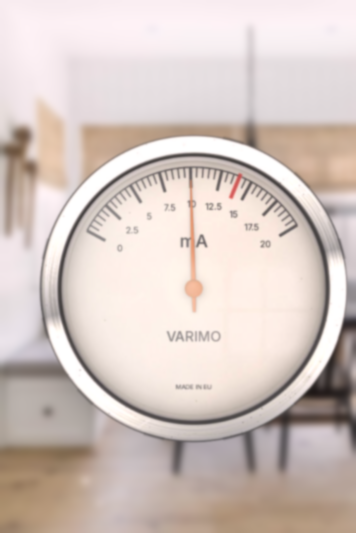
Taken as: 10 mA
